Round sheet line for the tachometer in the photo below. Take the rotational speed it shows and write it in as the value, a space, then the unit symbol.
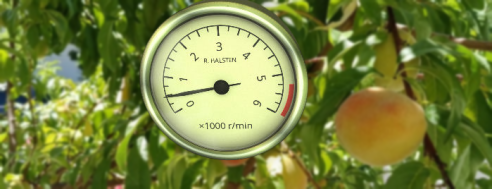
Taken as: 500 rpm
